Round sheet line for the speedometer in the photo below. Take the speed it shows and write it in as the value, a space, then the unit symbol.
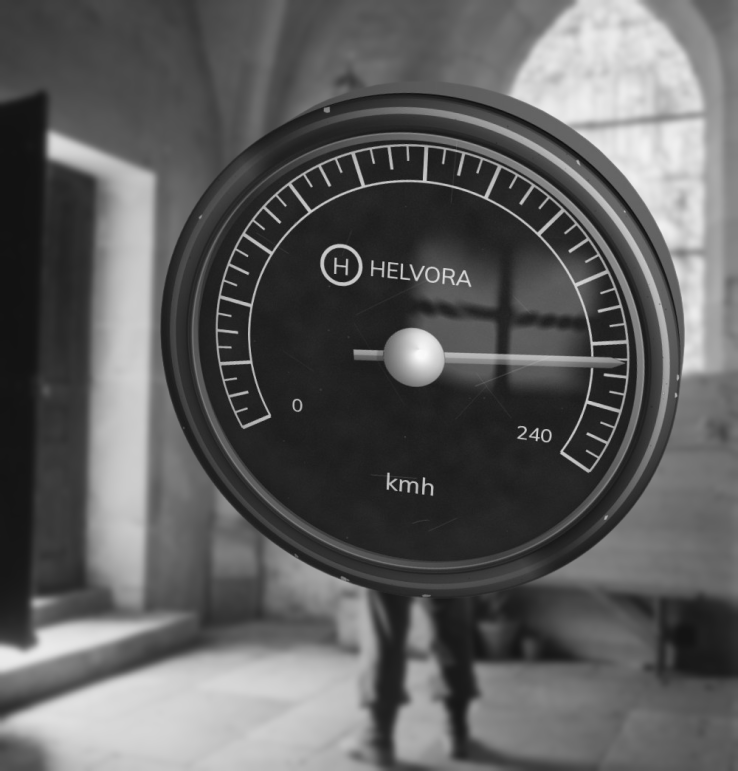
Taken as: 205 km/h
